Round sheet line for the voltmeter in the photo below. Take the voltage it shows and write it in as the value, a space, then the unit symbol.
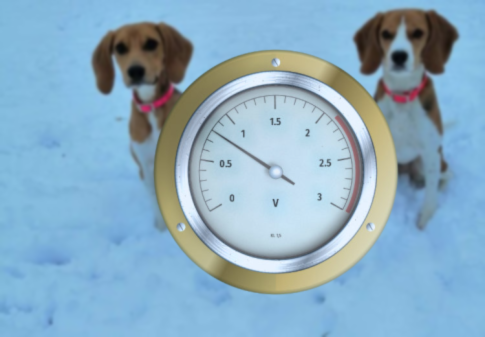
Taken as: 0.8 V
